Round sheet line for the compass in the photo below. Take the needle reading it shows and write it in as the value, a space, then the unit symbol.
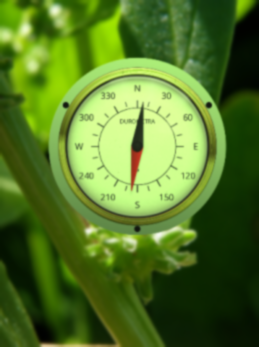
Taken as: 187.5 °
